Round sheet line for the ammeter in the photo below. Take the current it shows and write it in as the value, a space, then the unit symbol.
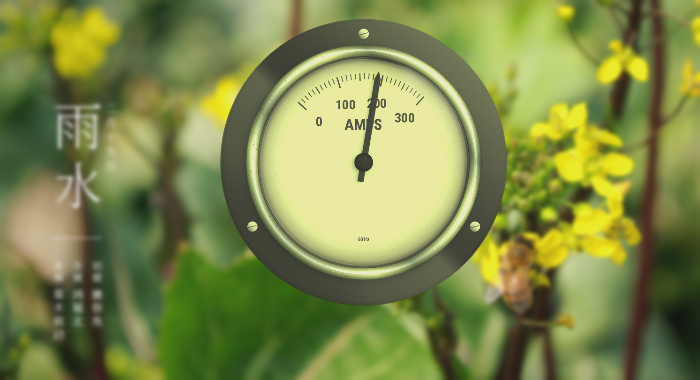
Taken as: 190 A
